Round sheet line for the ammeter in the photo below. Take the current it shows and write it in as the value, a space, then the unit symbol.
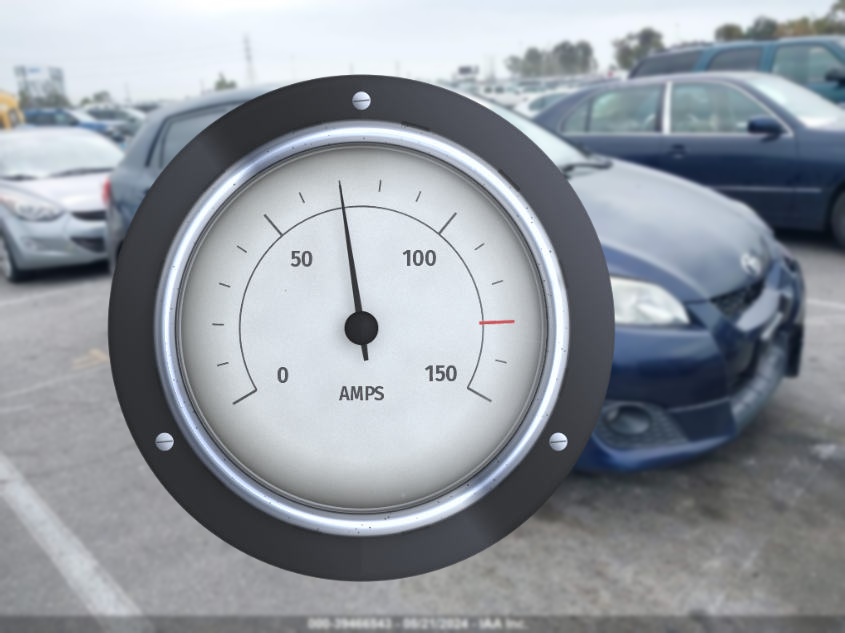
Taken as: 70 A
